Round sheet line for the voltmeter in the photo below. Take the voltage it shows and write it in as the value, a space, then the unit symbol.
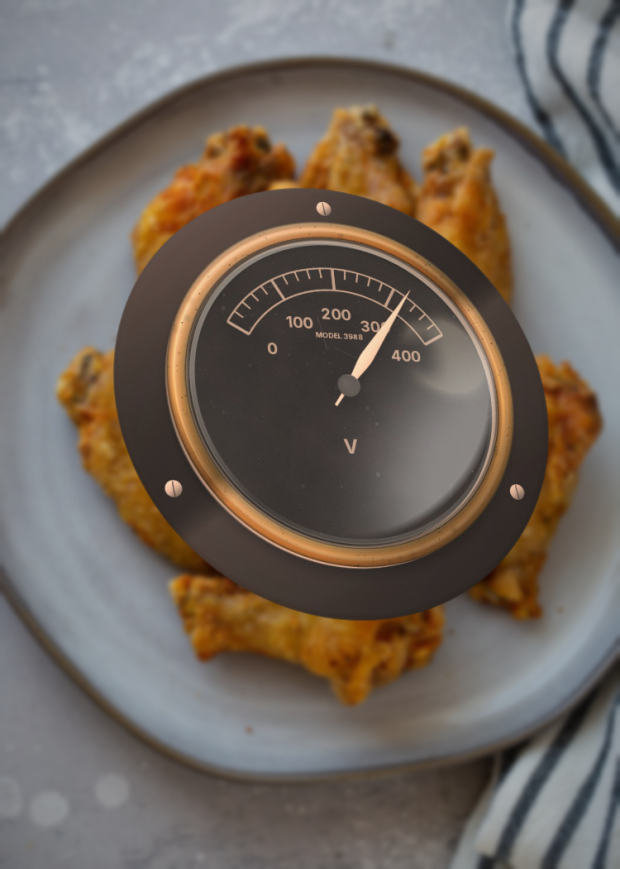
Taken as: 320 V
